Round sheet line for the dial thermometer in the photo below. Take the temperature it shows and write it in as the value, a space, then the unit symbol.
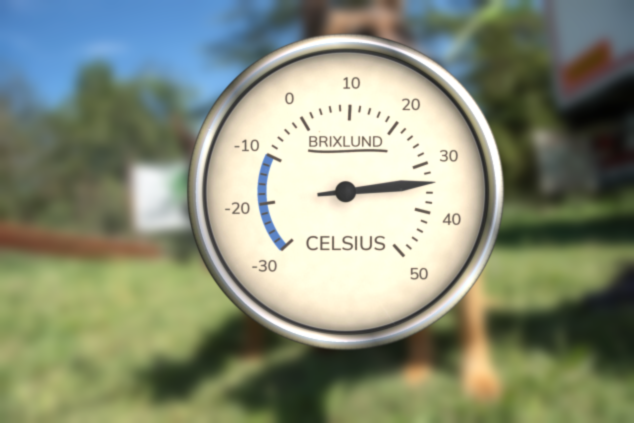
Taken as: 34 °C
